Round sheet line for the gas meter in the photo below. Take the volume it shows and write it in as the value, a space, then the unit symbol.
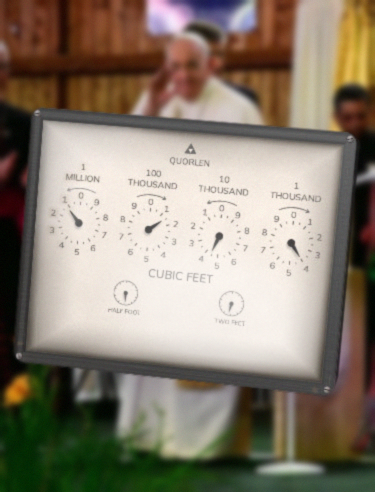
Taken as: 114400 ft³
